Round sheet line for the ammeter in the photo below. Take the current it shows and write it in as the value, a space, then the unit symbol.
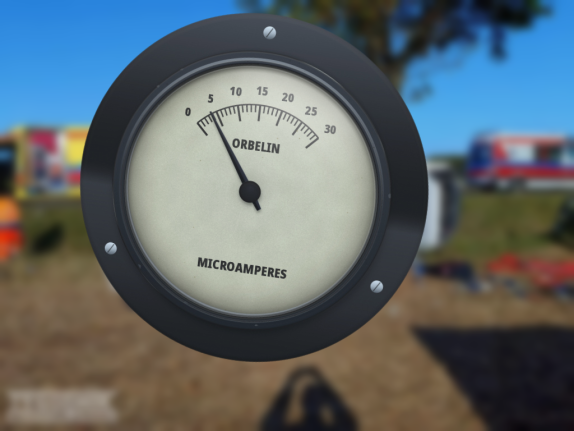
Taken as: 4 µA
